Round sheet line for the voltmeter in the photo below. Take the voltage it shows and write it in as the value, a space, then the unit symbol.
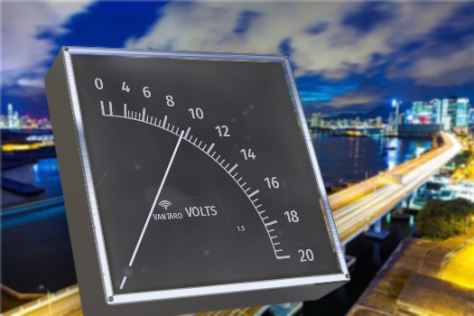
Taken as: 9.6 V
